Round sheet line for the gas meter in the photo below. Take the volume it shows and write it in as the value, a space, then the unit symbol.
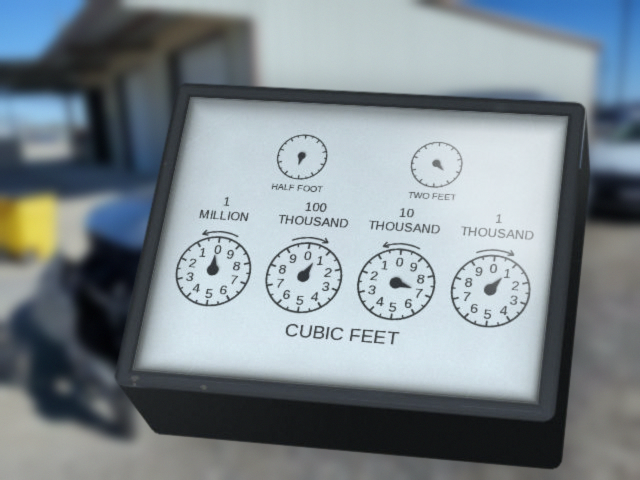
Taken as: 7100 ft³
